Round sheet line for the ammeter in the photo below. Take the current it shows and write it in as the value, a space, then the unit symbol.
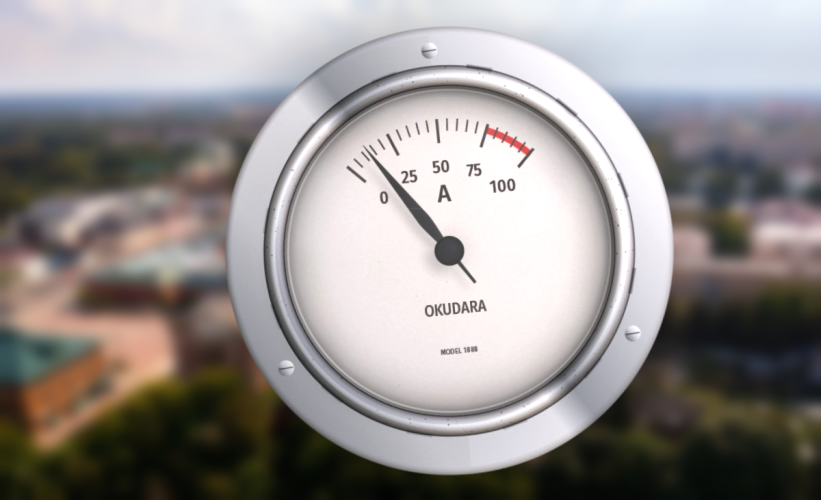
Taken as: 12.5 A
